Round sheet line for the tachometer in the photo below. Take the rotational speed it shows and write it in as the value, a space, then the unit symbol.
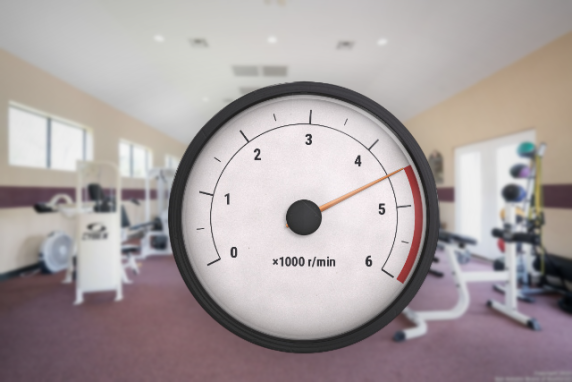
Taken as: 4500 rpm
